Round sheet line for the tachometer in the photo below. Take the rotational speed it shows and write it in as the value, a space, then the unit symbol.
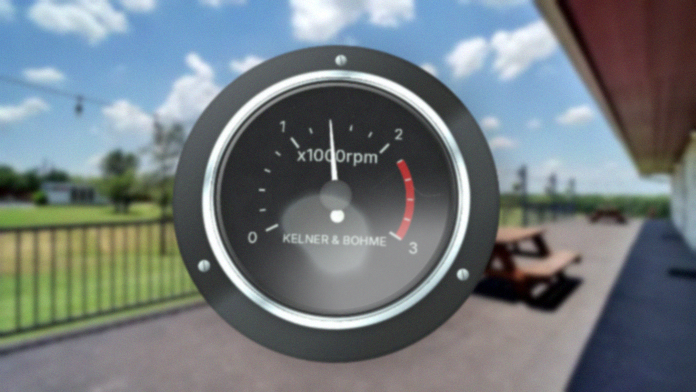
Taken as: 1400 rpm
